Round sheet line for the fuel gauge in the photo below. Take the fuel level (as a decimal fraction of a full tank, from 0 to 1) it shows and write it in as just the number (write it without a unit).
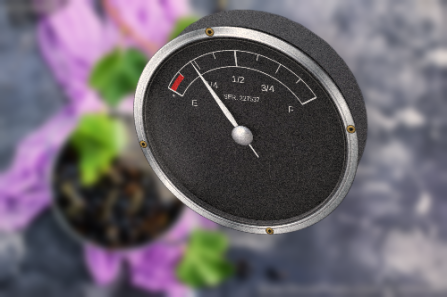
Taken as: 0.25
